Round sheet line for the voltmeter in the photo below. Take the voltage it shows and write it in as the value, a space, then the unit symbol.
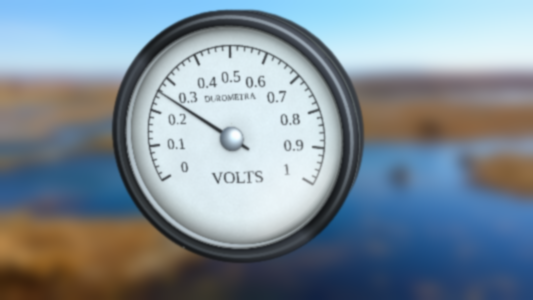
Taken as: 0.26 V
